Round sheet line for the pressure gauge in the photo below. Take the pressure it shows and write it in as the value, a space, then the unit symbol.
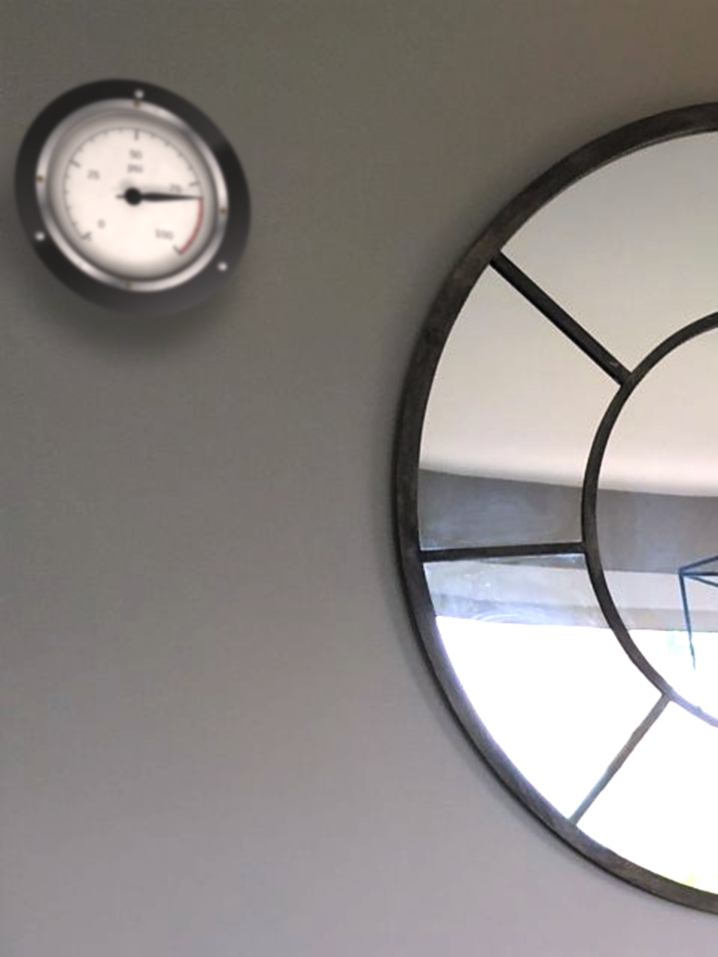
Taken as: 80 psi
